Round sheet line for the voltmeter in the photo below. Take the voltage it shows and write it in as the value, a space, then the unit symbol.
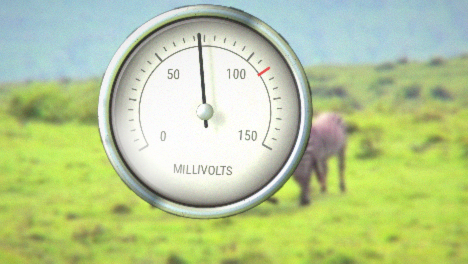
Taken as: 72.5 mV
